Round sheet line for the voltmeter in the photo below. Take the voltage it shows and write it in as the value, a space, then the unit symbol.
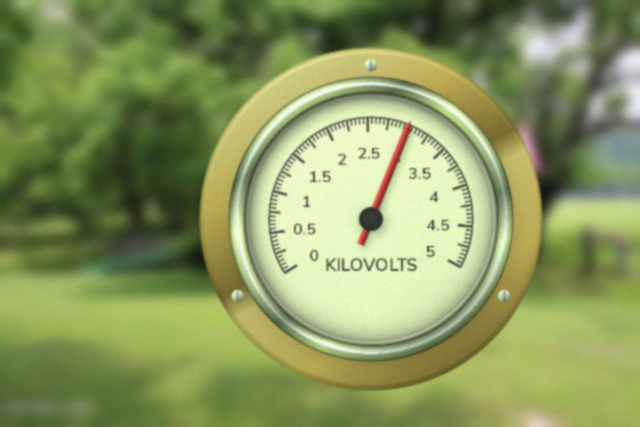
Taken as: 3 kV
